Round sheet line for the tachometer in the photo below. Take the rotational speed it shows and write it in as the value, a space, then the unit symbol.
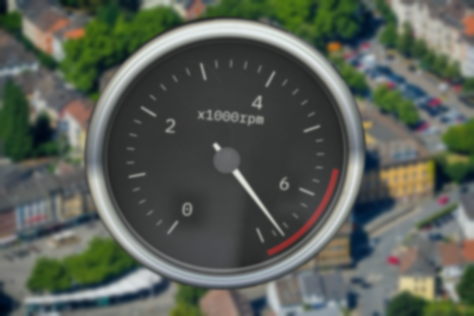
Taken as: 6700 rpm
